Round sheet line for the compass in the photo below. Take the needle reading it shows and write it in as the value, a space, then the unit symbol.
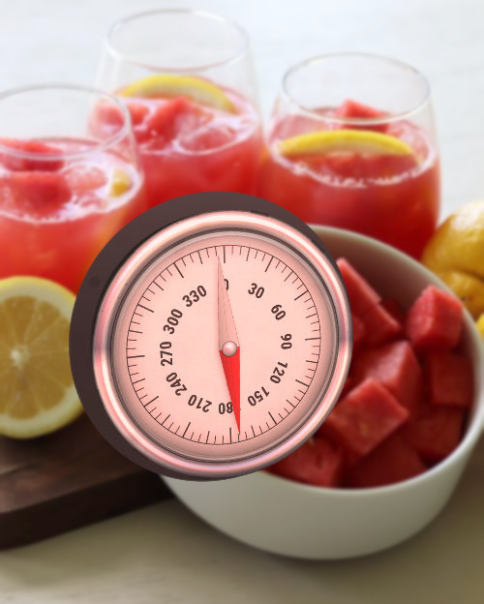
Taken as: 175 °
